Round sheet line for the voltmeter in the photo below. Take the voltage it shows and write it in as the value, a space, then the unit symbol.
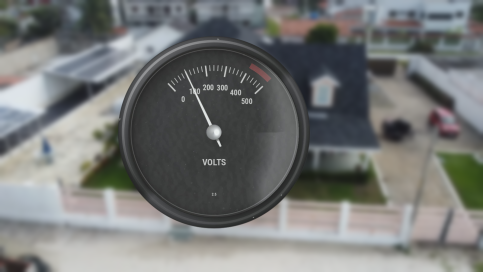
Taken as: 100 V
